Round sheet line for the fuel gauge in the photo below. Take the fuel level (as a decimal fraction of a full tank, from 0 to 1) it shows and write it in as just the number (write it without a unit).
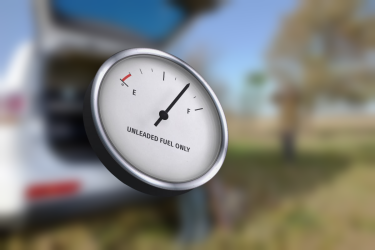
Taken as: 0.75
